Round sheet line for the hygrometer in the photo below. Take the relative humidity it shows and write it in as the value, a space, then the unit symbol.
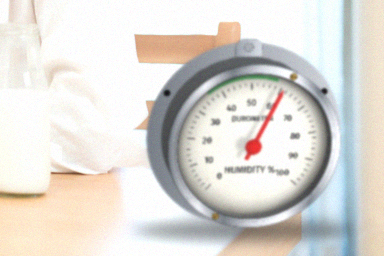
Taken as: 60 %
